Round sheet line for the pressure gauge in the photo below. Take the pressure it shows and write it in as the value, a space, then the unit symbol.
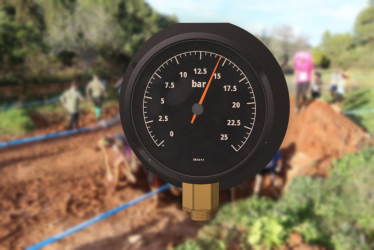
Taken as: 14.5 bar
